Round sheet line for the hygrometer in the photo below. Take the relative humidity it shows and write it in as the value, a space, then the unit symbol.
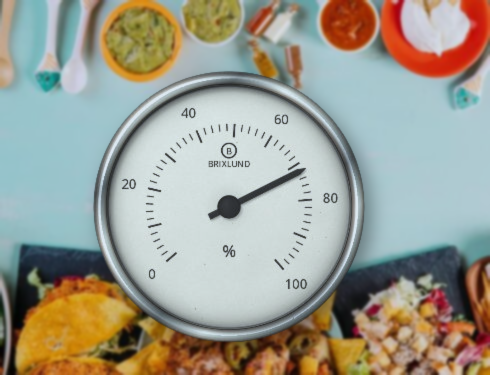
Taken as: 72 %
